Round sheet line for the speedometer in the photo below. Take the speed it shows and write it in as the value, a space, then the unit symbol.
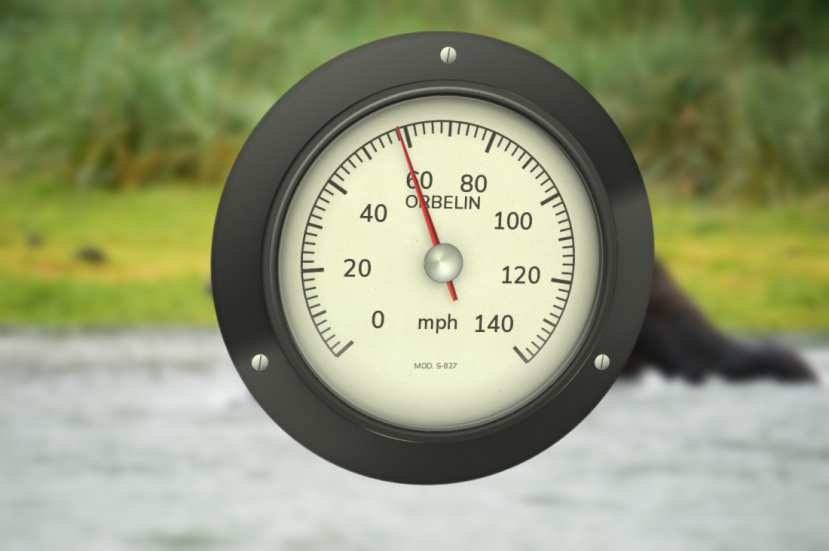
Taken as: 58 mph
